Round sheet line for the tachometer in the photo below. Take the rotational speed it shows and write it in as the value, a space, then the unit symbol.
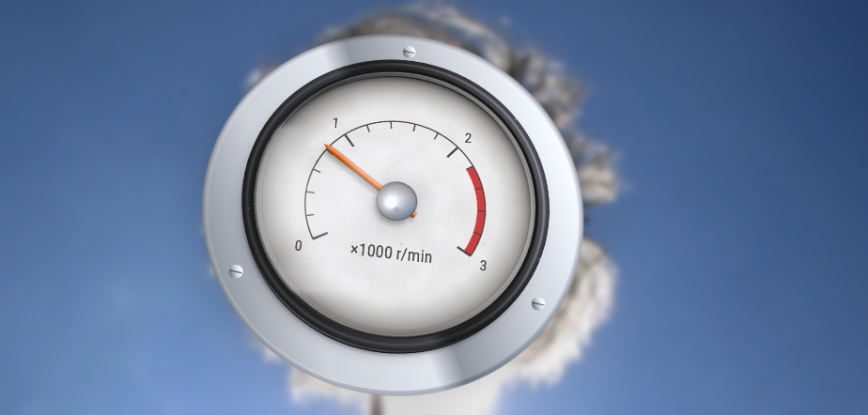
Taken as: 800 rpm
